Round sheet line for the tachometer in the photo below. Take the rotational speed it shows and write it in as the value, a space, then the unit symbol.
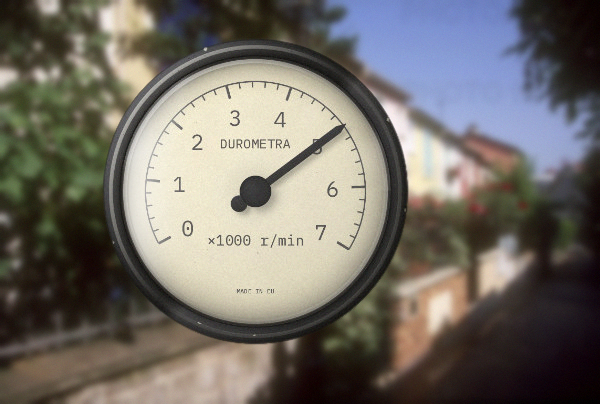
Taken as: 5000 rpm
